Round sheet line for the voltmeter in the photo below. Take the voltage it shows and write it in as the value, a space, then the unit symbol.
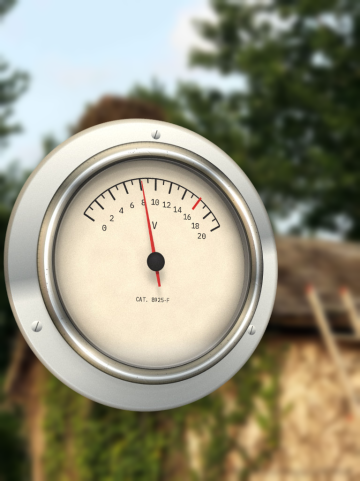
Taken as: 8 V
